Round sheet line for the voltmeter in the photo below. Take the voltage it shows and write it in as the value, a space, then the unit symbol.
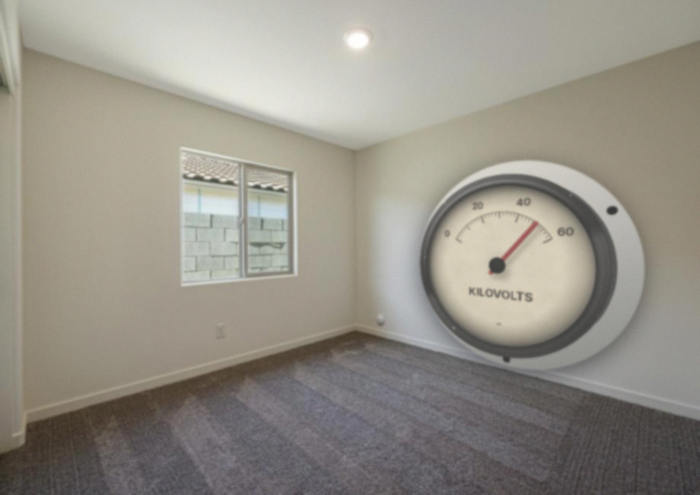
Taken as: 50 kV
